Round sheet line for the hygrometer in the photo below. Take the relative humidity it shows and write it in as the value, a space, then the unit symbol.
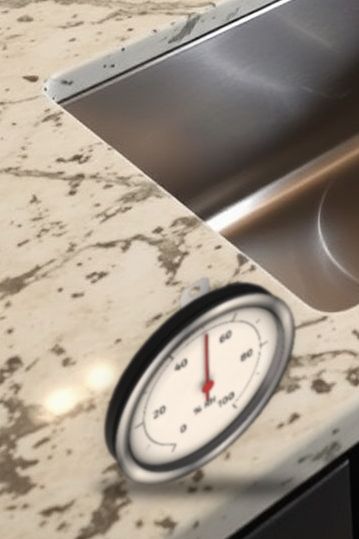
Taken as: 50 %
